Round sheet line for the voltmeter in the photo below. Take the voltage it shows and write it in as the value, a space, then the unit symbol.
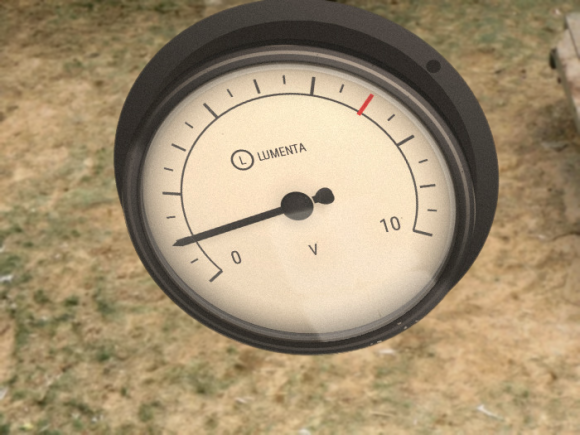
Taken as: 1 V
